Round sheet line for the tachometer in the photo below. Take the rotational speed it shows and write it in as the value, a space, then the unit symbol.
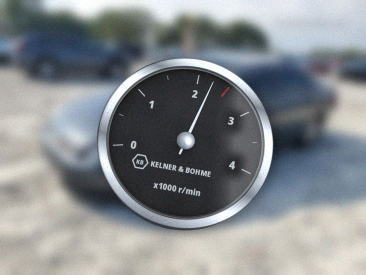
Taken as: 2250 rpm
